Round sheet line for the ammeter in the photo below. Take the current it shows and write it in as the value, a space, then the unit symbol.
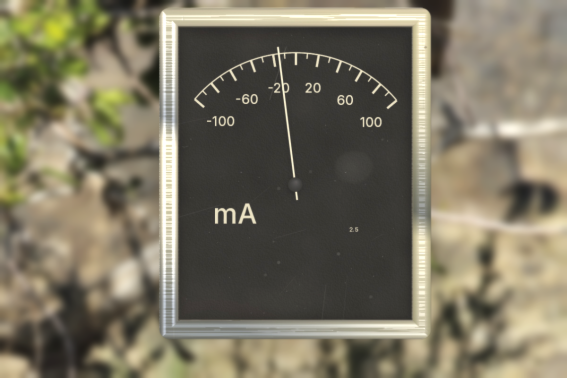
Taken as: -15 mA
